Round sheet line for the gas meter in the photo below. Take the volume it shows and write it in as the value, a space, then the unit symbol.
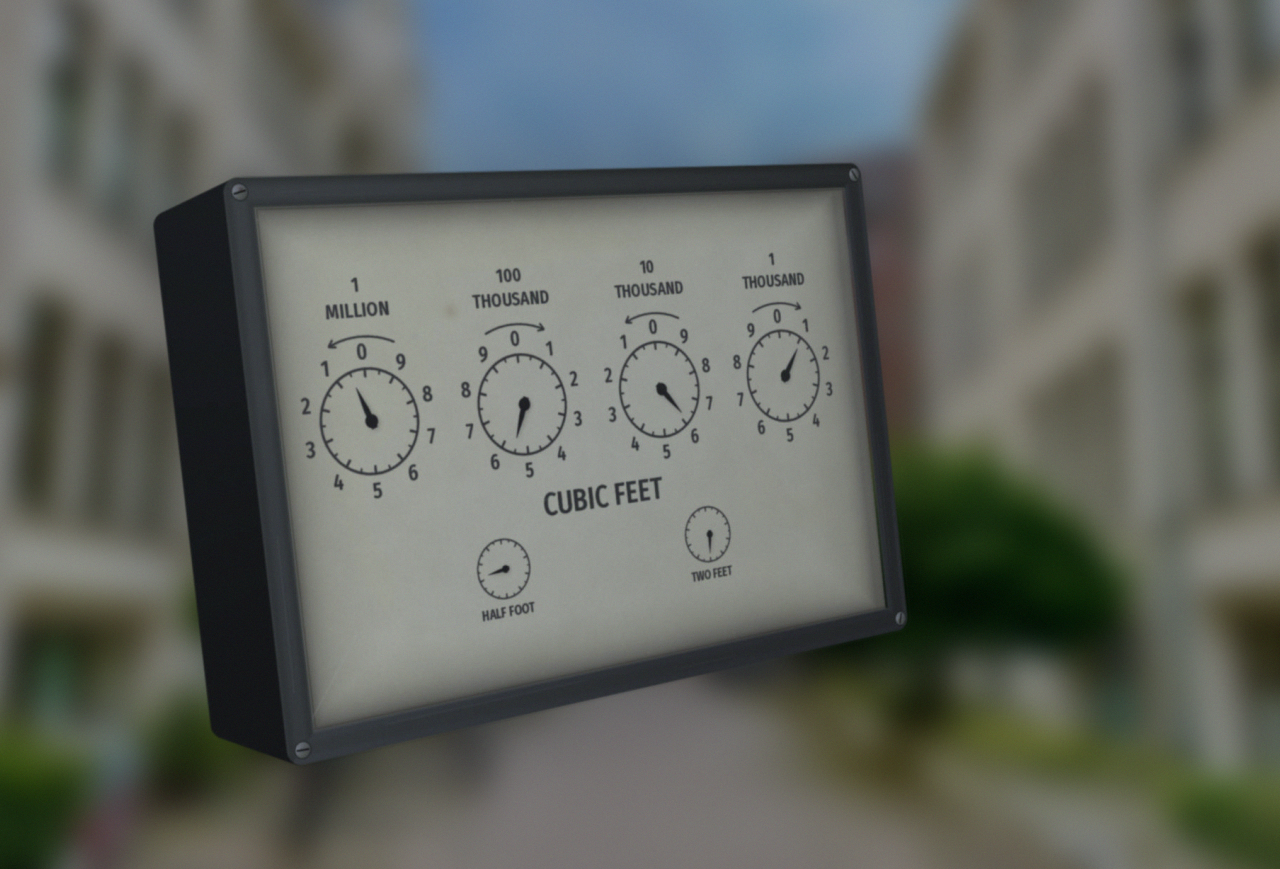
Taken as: 56100 ft³
